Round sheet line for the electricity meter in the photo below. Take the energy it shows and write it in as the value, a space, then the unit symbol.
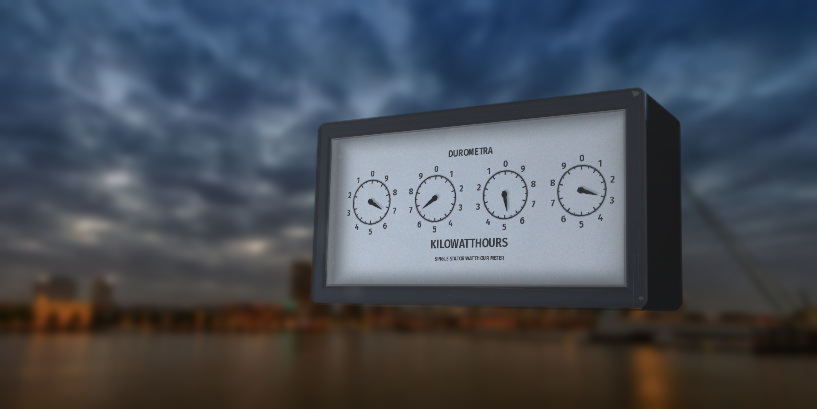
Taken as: 6653 kWh
